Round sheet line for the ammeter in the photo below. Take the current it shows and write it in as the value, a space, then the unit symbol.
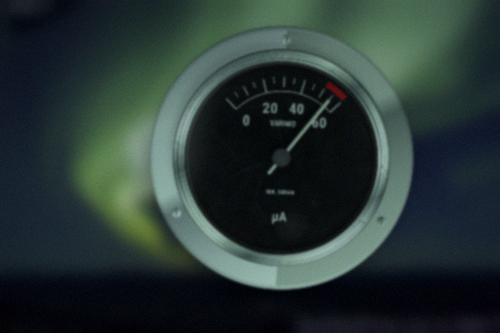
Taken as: 55 µA
